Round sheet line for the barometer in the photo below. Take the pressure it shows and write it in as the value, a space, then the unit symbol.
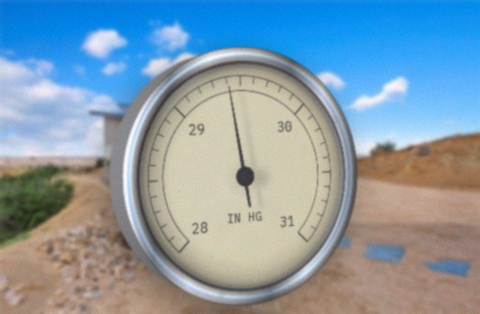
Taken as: 29.4 inHg
